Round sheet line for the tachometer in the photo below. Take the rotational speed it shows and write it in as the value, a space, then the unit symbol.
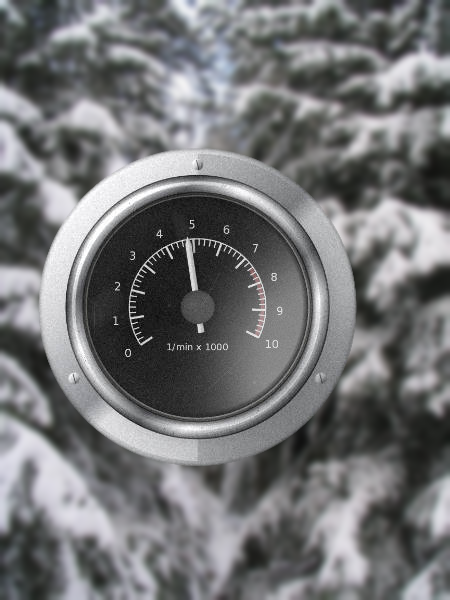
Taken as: 4800 rpm
